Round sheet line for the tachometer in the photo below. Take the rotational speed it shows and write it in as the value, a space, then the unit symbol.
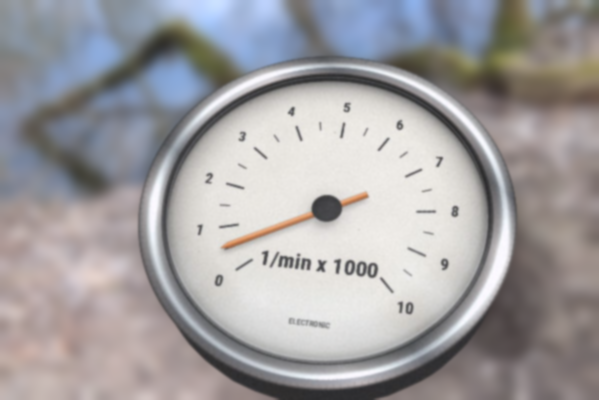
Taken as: 500 rpm
